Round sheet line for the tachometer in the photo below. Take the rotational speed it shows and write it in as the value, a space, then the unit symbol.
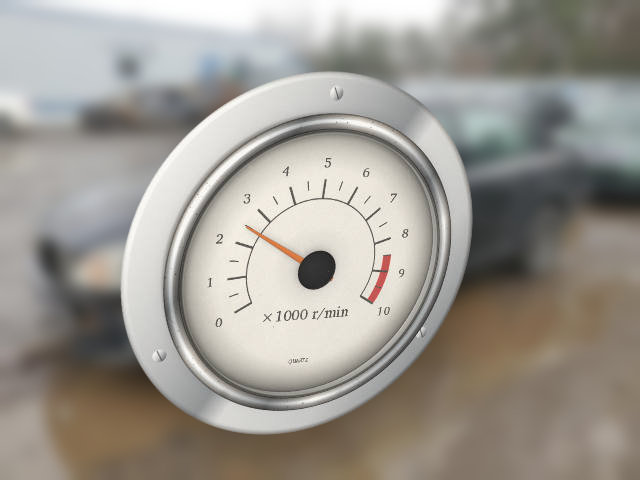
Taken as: 2500 rpm
